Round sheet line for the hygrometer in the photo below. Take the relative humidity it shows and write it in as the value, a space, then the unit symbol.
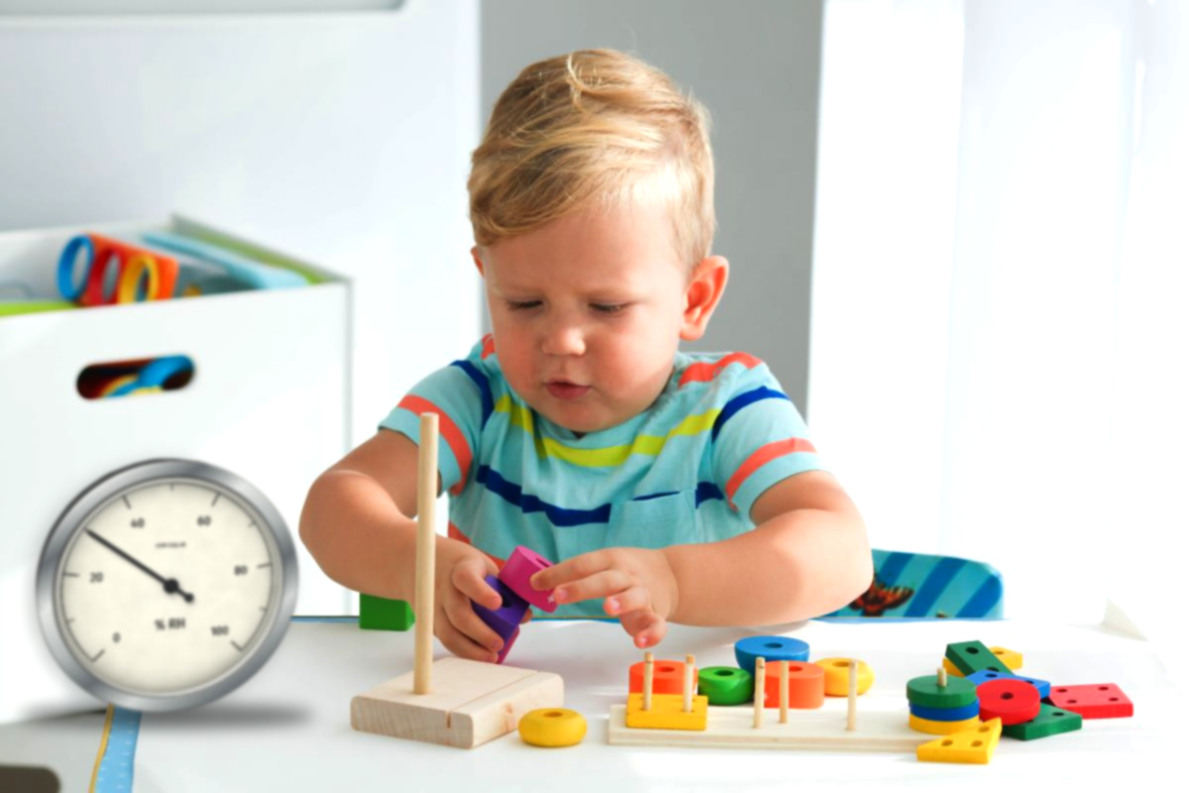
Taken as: 30 %
